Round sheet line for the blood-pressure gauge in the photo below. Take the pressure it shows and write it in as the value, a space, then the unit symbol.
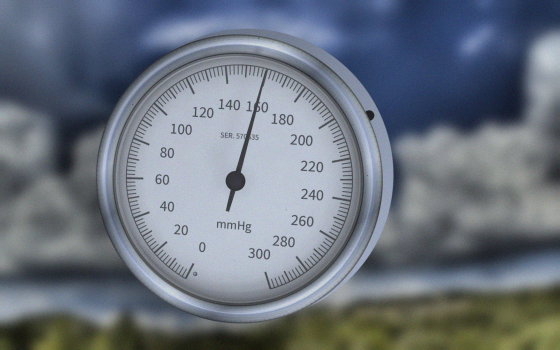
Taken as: 160 mmHg
